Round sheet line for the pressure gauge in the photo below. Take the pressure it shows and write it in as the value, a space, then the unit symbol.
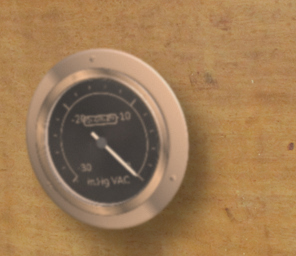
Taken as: 0 inHg
